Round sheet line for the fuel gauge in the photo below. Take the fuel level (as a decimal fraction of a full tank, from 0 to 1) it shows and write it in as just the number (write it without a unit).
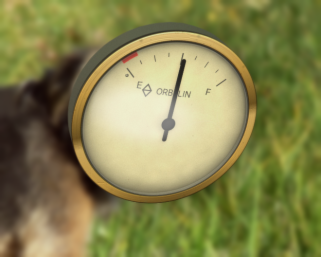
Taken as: 0.5
